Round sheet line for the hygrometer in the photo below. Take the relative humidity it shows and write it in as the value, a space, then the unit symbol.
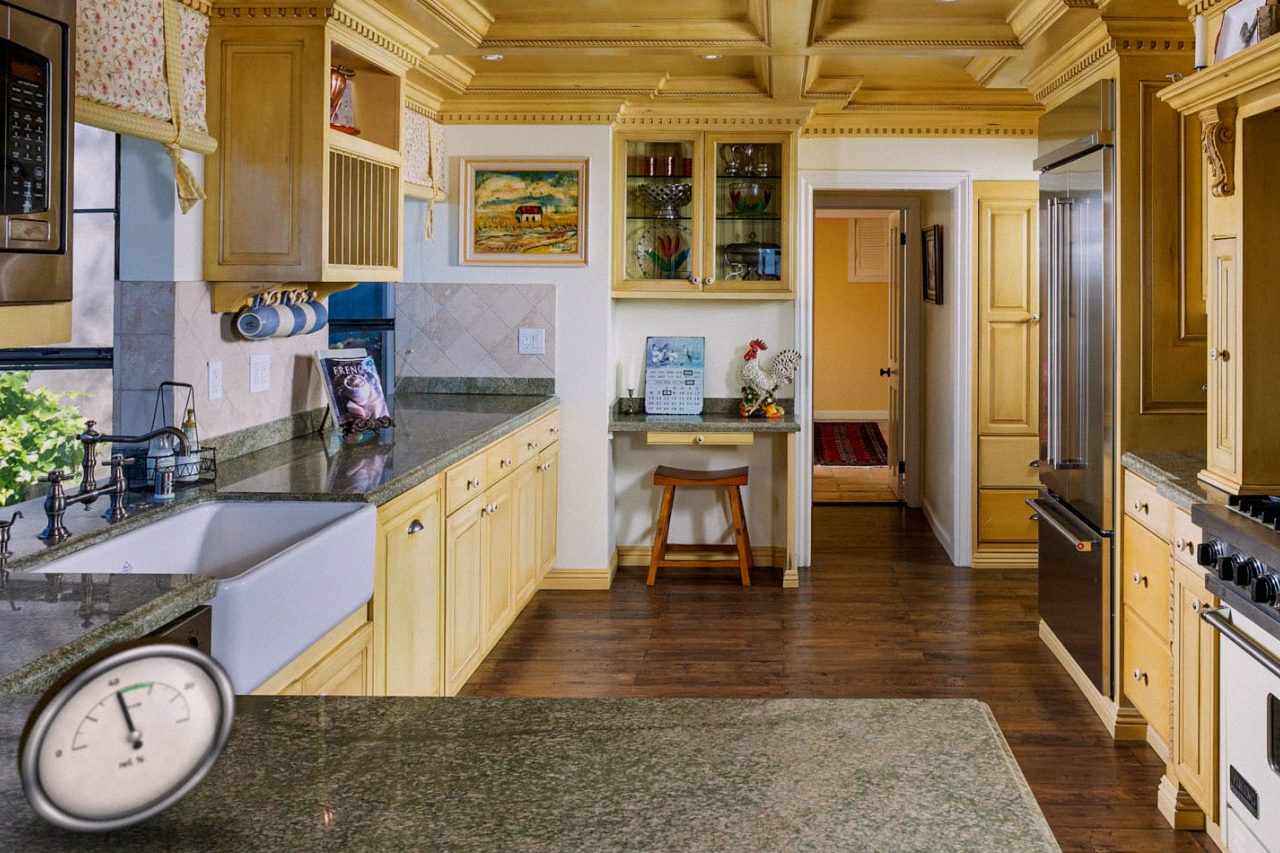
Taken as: 40 %
